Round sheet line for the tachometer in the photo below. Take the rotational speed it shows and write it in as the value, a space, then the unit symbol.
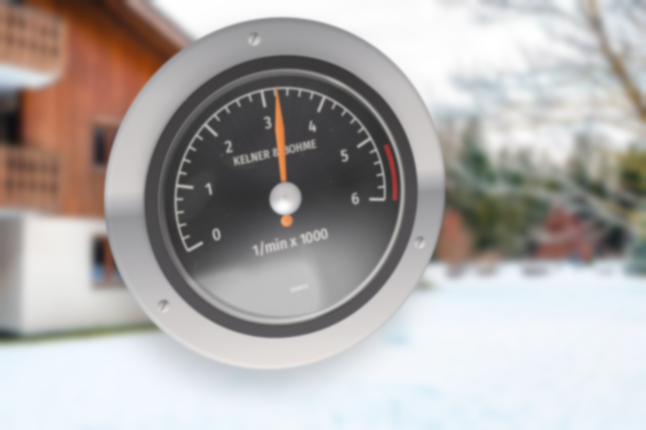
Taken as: 3200 rpm
